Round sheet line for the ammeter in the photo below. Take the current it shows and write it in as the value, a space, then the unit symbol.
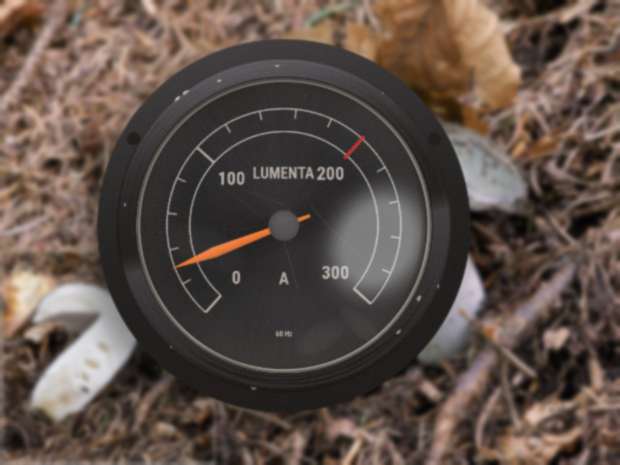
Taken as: 30 A
